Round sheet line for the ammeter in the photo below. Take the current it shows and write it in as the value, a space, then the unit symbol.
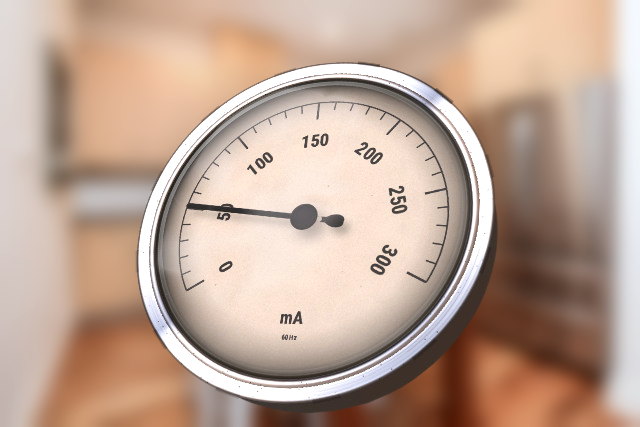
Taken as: 50 mA
